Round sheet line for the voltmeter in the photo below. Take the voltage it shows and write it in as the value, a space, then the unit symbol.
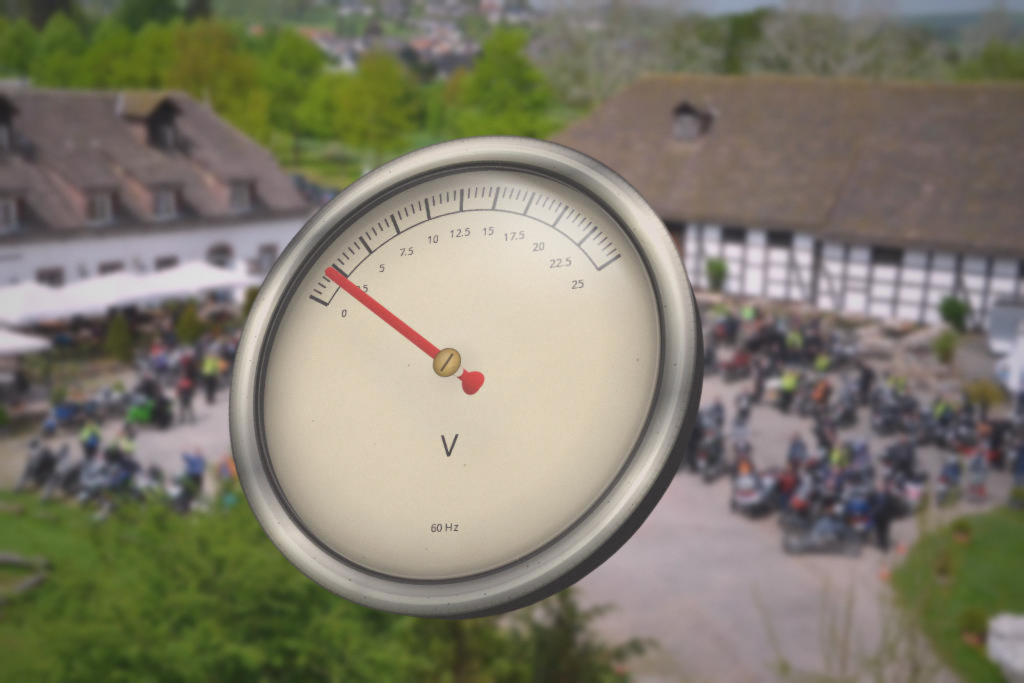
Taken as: 2 V
